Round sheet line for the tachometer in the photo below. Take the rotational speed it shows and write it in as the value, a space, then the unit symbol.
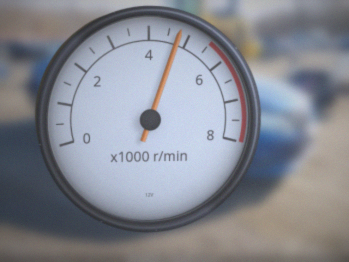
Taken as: 4750 rpm
